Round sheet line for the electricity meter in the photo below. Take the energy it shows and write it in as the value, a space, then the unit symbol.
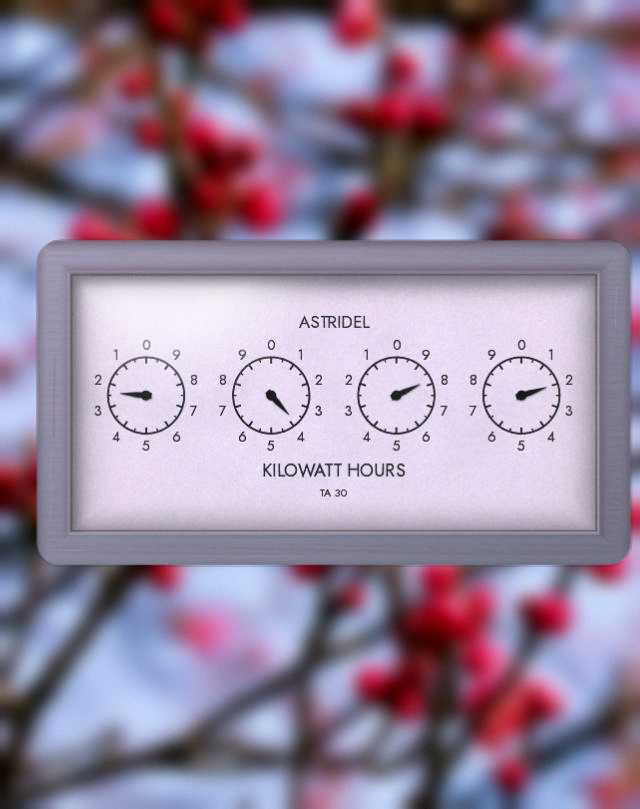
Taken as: 2382 kWh
